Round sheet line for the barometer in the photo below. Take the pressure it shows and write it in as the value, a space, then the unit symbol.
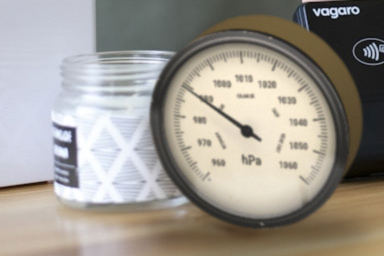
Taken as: 990 hPa
